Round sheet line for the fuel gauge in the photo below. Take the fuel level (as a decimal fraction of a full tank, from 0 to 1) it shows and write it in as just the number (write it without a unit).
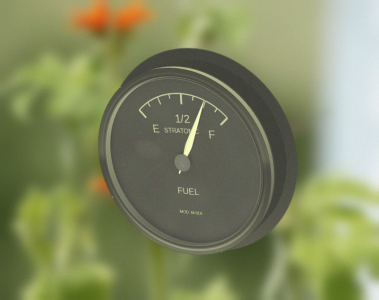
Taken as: 0.75
